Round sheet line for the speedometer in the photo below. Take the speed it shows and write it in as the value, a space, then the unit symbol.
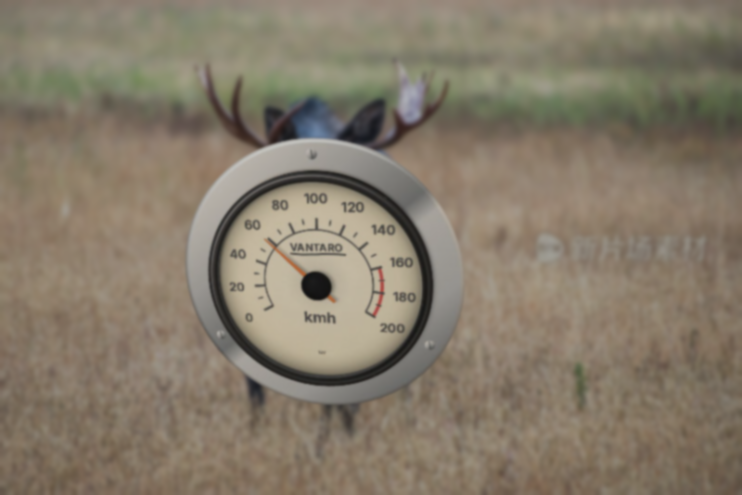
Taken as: 60 km/h
